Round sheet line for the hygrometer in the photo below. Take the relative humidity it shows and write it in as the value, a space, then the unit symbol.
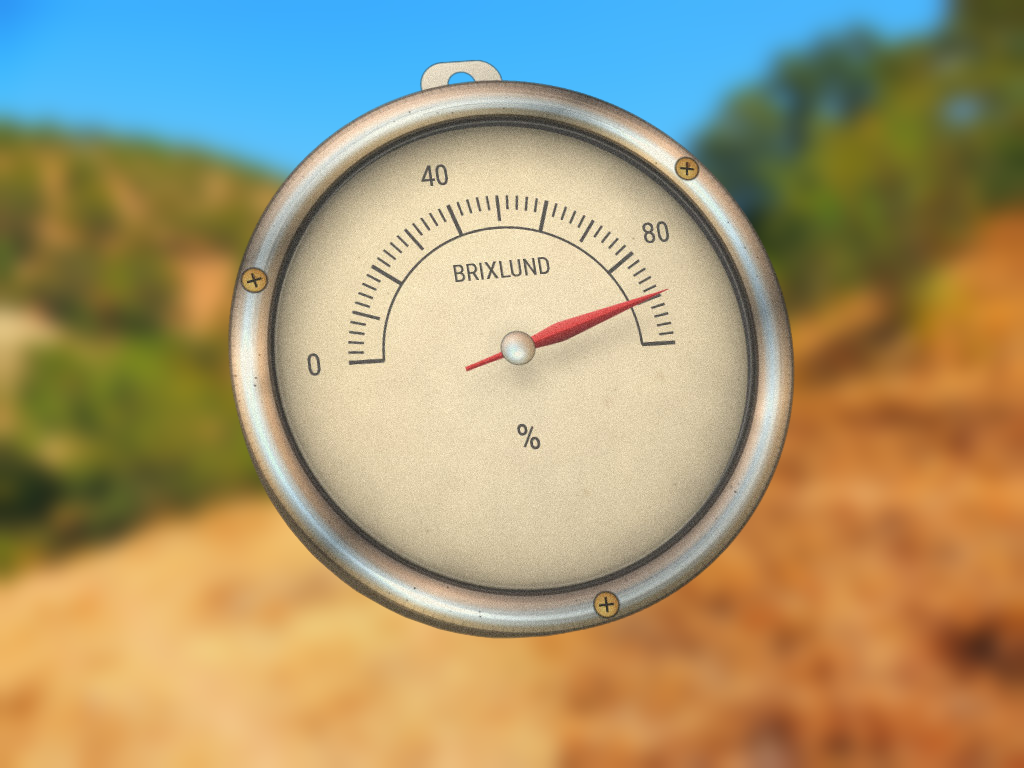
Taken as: 90 %
